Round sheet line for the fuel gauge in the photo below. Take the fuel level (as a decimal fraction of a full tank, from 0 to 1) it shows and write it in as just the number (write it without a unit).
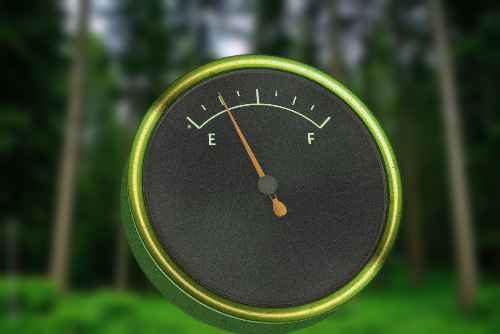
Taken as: 0.25
